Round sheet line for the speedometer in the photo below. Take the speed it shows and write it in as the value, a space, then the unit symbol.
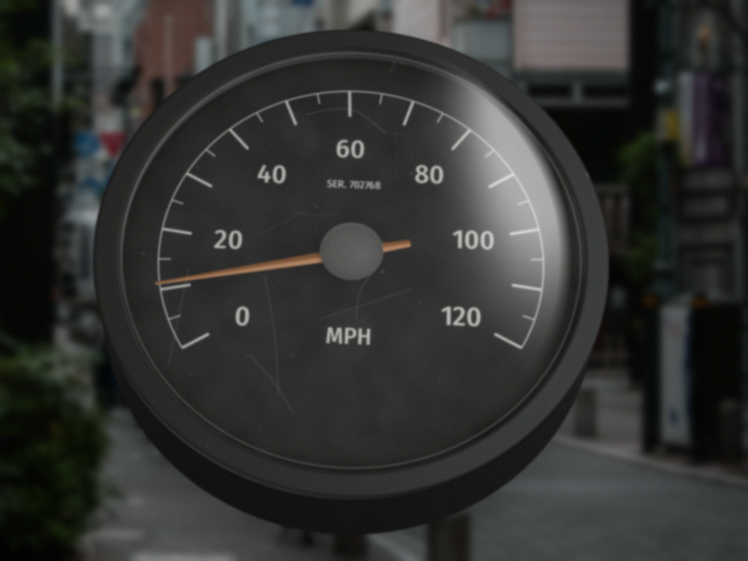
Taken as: 10 mph
